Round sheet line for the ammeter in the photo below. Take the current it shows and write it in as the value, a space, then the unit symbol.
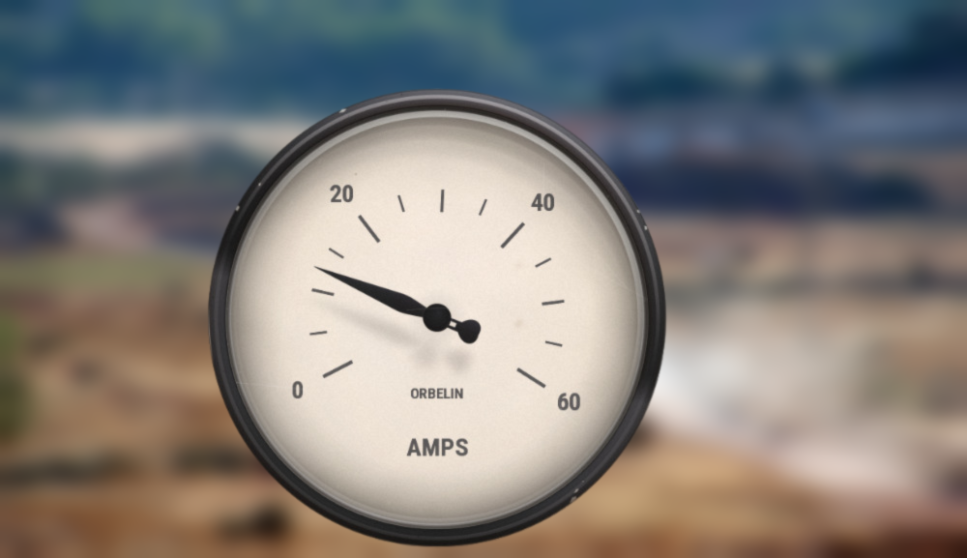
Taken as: 12.5 A
